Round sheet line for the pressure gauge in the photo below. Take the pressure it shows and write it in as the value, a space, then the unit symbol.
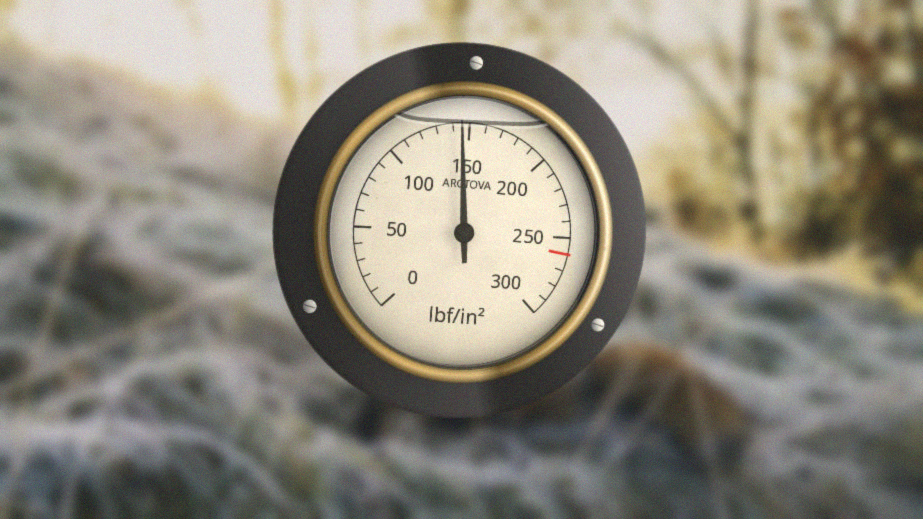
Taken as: 145 psi
